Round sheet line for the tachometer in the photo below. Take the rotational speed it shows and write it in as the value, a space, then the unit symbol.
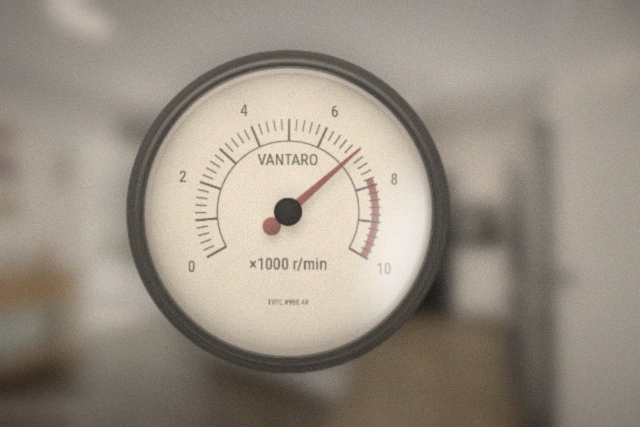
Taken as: 7000 rpm
